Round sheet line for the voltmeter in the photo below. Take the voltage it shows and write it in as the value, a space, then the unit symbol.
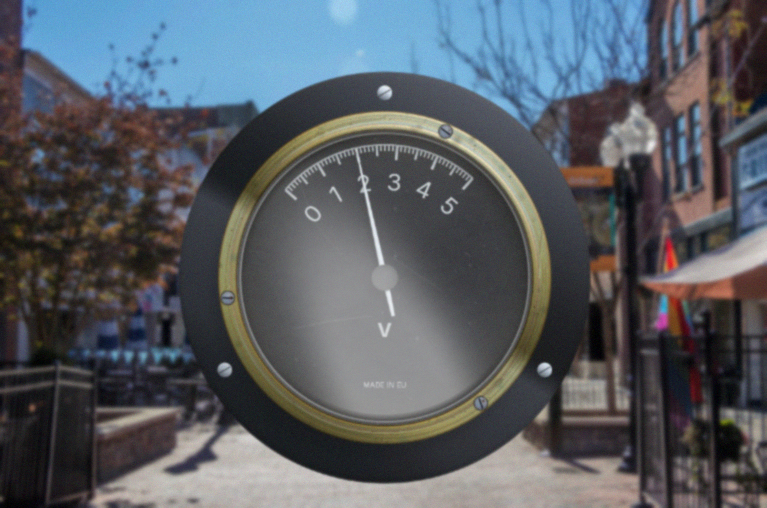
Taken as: 2 V
